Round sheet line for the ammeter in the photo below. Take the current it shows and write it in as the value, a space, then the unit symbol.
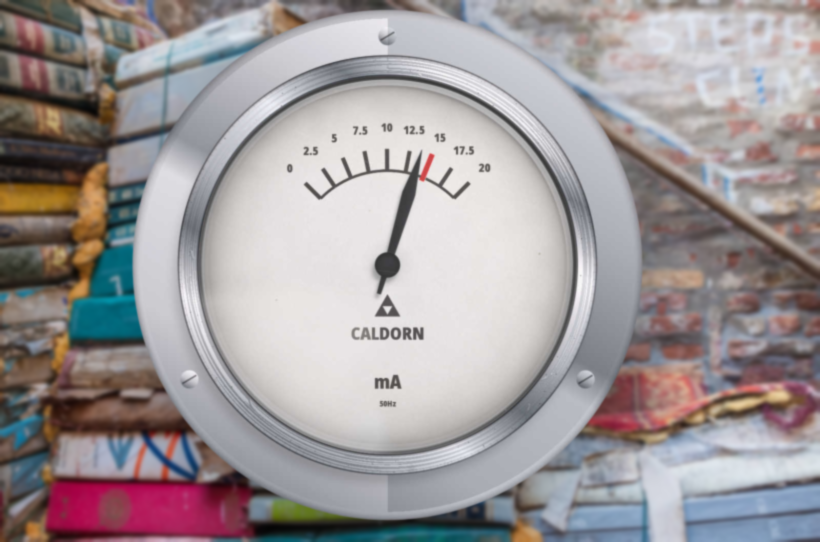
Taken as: 13.75 mA
